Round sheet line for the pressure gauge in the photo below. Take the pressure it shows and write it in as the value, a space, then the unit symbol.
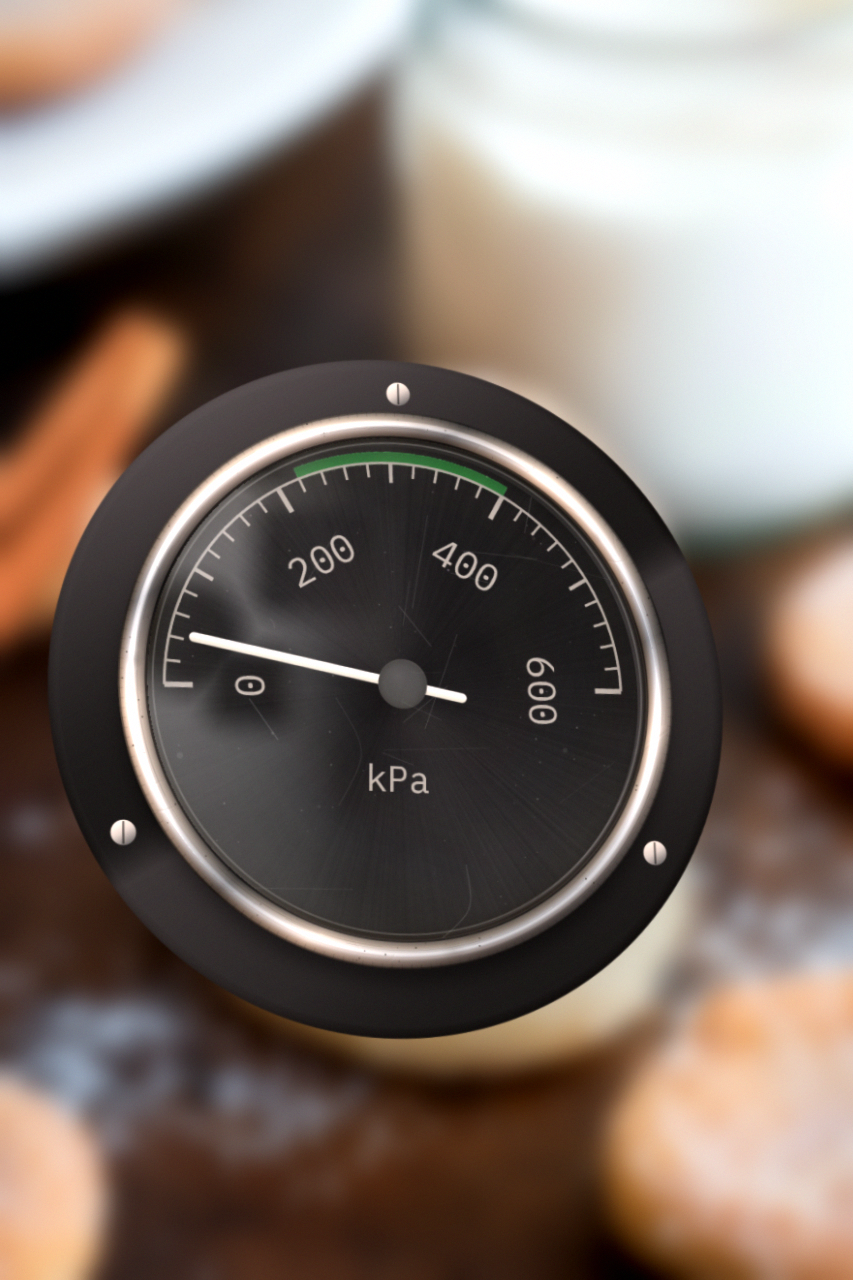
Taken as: 40 kPa
